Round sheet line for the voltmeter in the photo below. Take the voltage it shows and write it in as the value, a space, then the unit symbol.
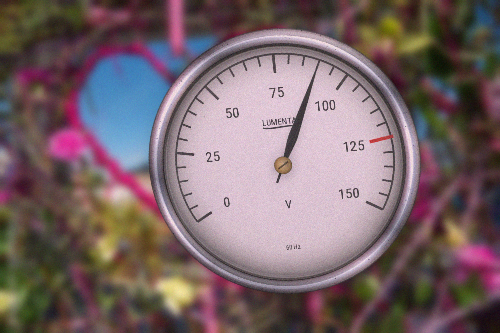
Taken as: 90 V
